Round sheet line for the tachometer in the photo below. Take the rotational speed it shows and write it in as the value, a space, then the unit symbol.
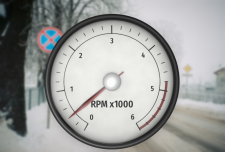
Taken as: 400 rpm
